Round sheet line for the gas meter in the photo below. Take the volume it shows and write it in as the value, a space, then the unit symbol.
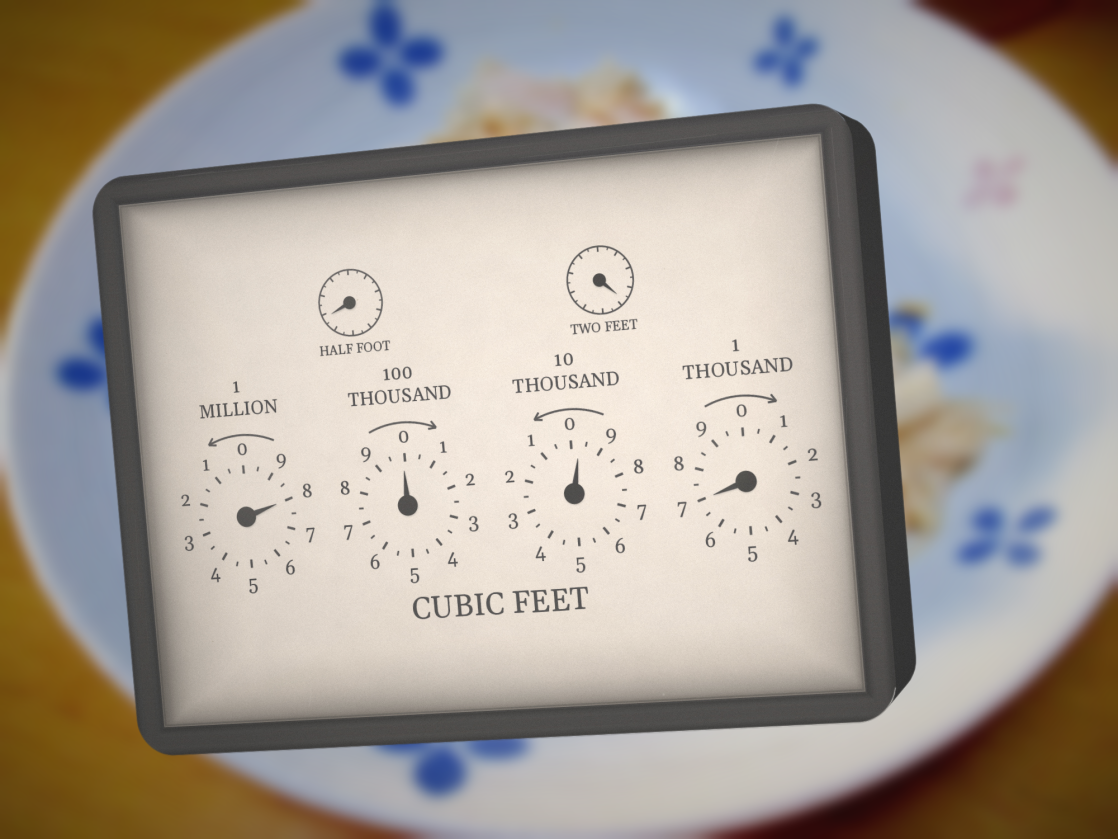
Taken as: 799700 ft³
